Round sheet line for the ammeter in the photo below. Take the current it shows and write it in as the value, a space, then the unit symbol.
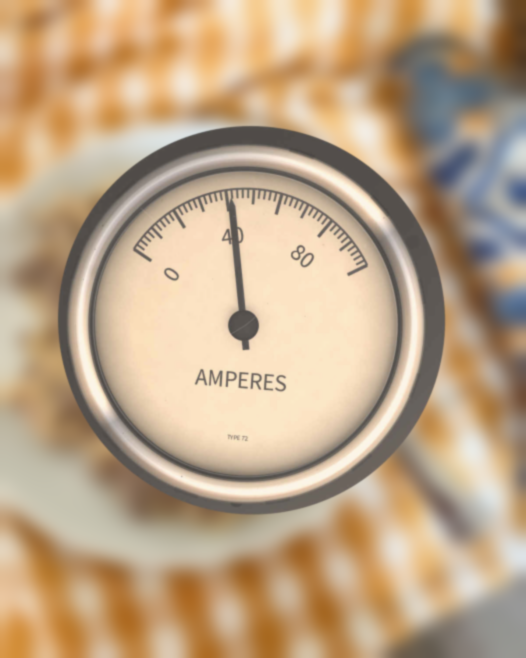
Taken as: 42 A
